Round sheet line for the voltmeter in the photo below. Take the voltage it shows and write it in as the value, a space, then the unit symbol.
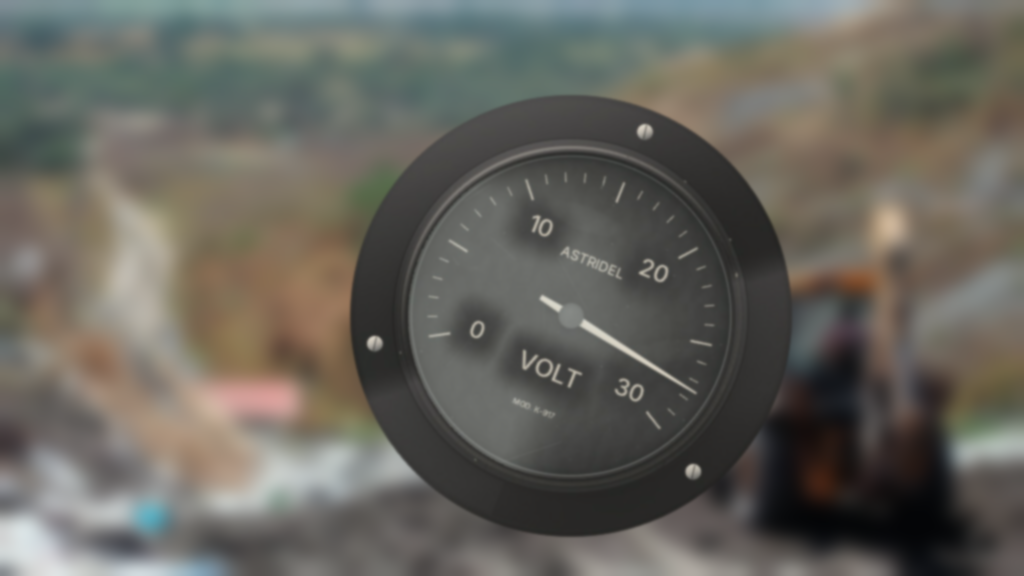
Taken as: 27.5 V
